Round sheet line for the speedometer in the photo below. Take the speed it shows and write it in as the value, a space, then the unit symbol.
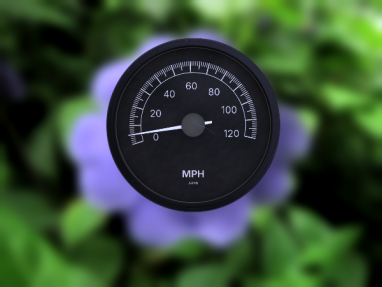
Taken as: 5 mph
